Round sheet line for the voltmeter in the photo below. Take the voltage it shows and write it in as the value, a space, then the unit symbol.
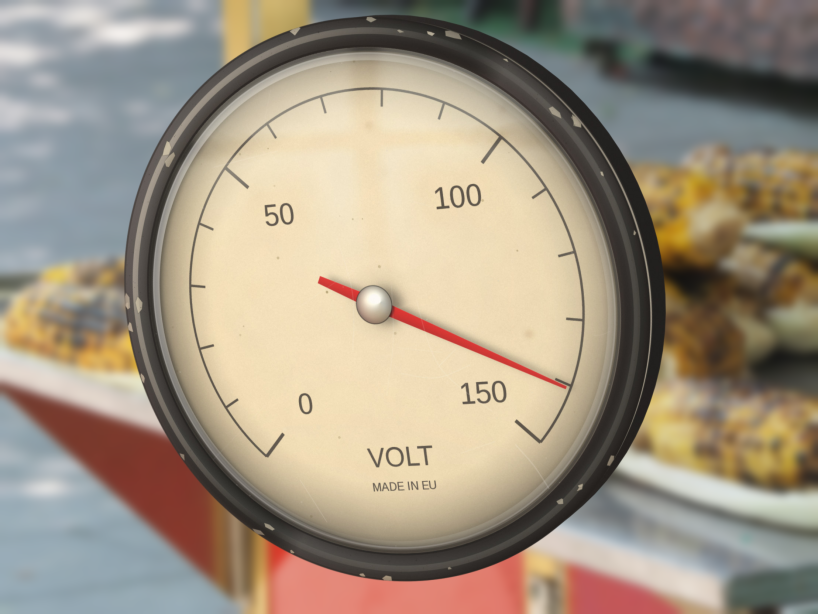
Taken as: 140 V
